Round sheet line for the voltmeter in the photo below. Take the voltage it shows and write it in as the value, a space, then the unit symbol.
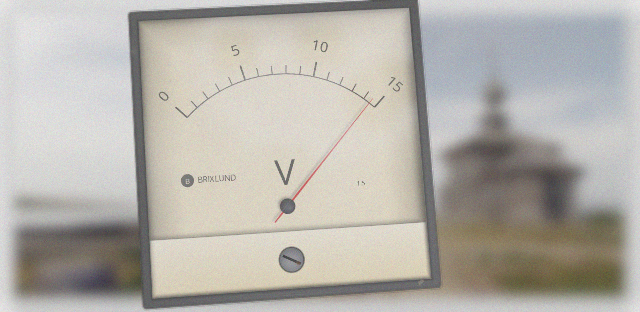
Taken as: 14.5 V
